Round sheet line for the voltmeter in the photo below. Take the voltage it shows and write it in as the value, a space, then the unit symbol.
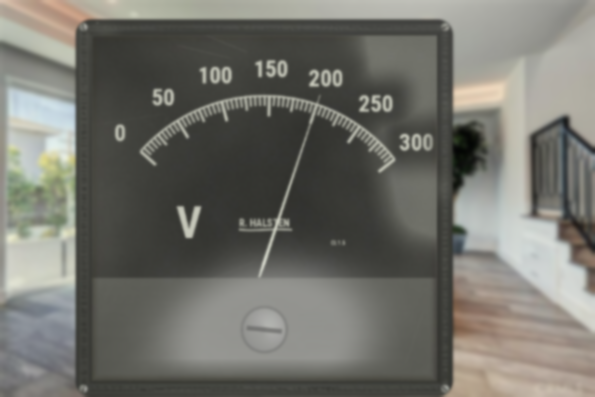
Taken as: 200 V
